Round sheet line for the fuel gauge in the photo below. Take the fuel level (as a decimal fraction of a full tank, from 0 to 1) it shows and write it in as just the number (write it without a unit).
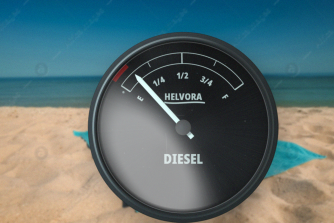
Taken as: 0.125
